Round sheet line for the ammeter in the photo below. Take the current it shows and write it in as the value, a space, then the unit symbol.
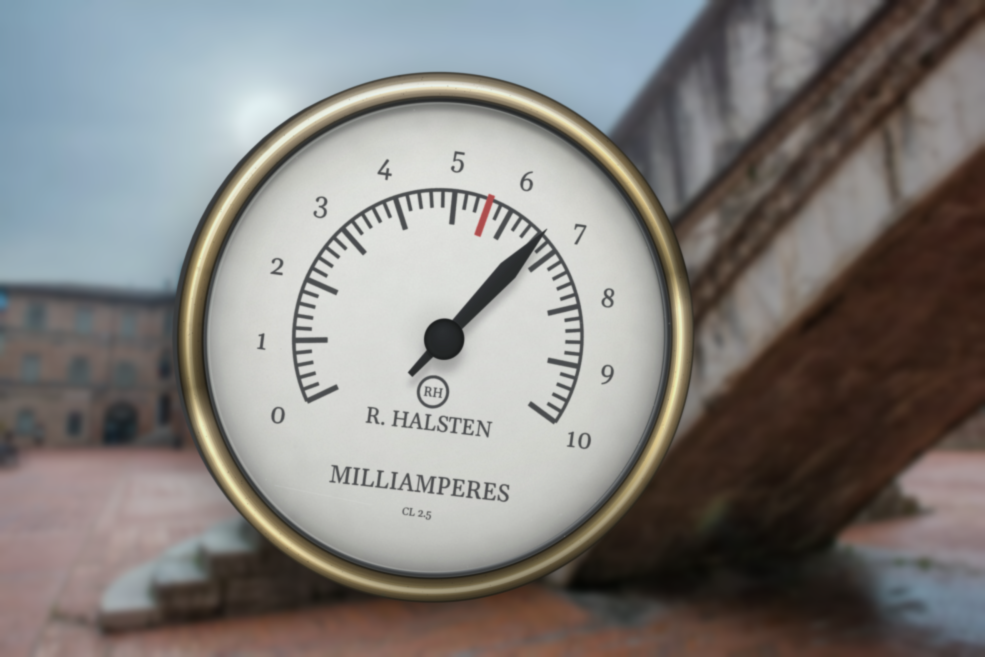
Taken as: 6.6 mA
